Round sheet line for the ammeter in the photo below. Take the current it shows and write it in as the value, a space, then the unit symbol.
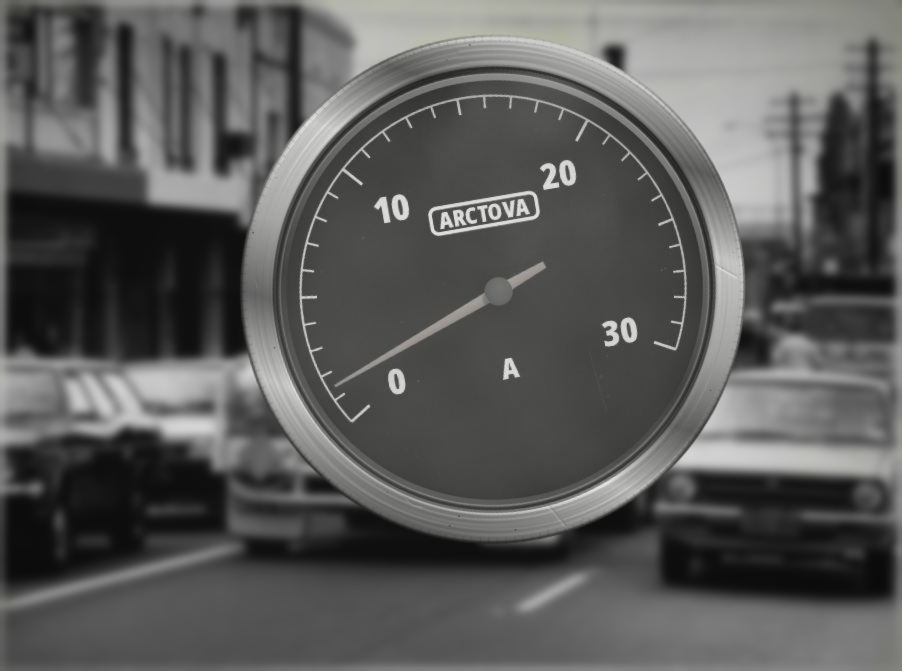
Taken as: 1.5 A
